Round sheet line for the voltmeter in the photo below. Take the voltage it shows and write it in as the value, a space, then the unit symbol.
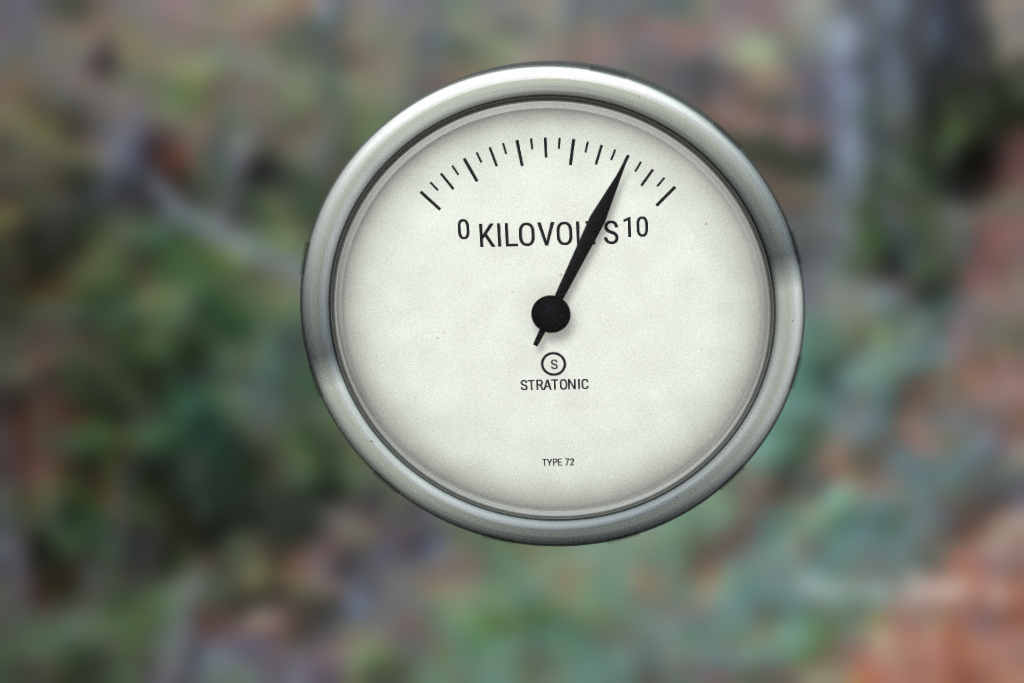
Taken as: 8 kV
